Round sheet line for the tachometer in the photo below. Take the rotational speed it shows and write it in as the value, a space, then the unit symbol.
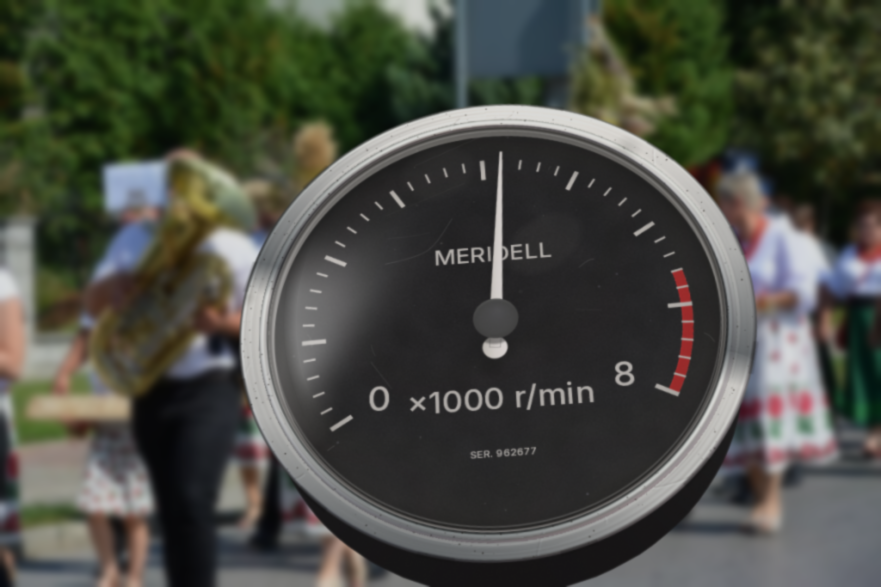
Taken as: 4200 rpm
